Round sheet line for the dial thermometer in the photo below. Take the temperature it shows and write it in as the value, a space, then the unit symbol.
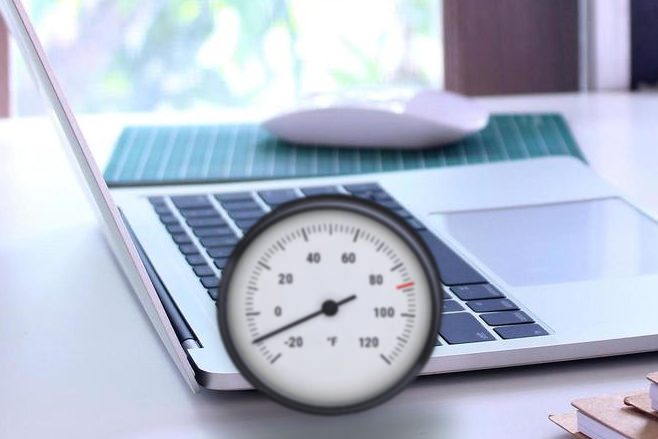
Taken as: -10 °F
